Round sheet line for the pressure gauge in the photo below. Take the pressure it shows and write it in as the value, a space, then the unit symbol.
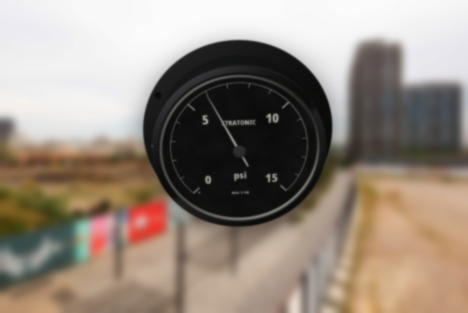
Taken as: 6 psi
